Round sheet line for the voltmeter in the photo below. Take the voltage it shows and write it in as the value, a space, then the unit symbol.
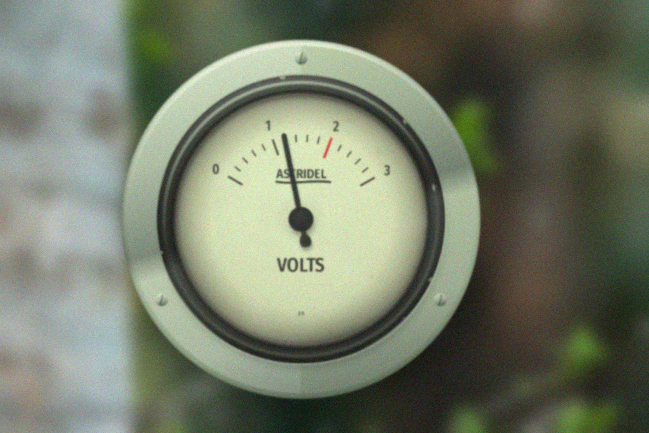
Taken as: 1.2 V
